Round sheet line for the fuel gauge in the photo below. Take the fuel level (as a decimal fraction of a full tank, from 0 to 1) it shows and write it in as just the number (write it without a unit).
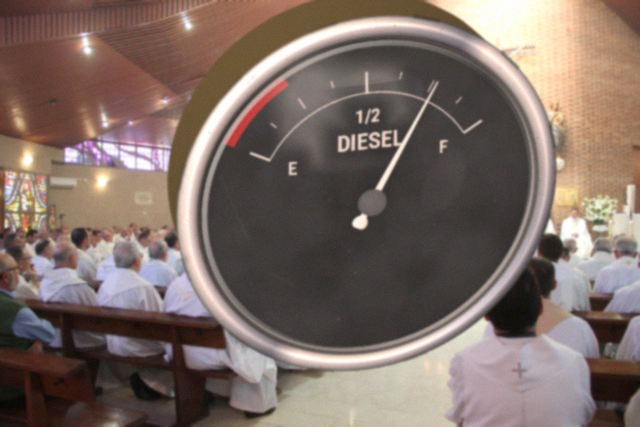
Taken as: 0.75
